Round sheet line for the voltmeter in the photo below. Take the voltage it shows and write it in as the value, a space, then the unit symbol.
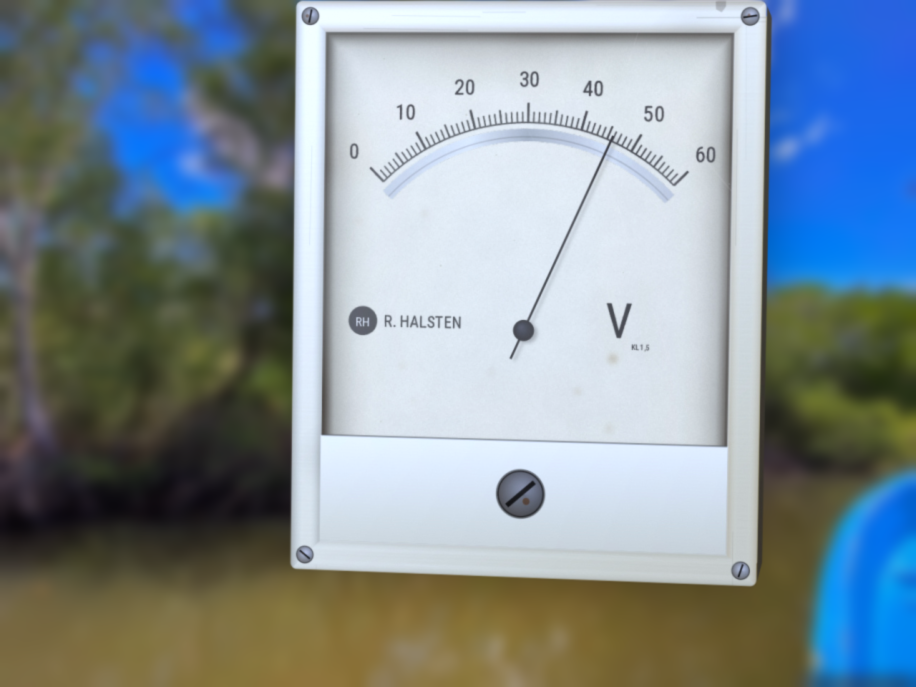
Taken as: 46 V
